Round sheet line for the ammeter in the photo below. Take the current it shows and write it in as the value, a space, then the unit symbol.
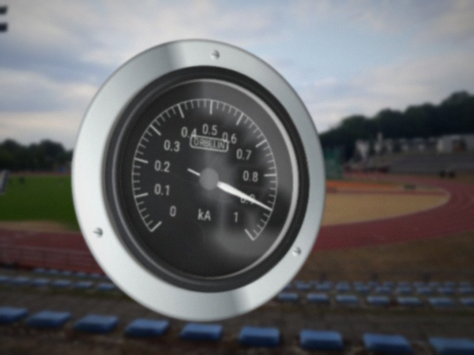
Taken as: 0.9 kA
